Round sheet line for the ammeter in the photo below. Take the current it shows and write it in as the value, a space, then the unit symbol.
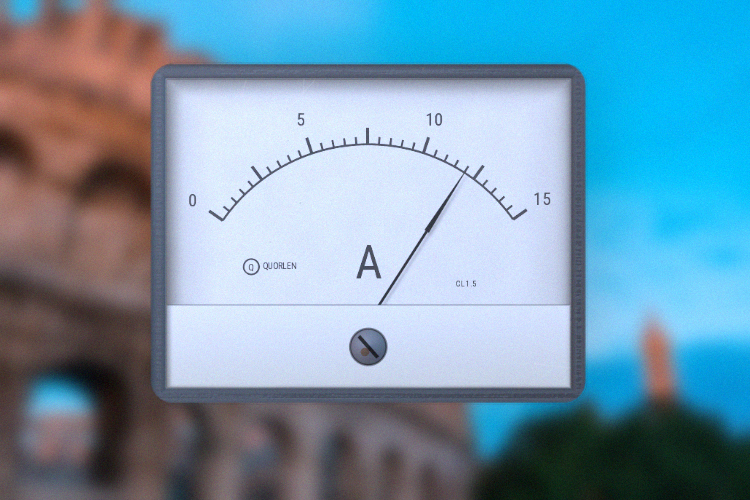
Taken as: 12 A
